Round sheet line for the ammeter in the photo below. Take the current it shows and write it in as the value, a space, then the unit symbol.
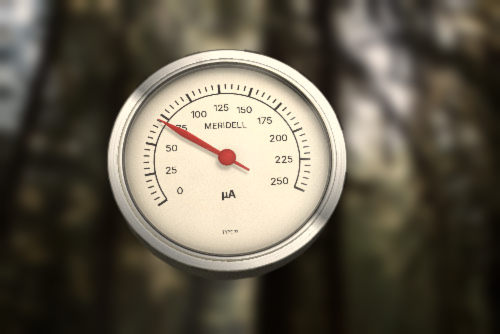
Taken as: 70 µA
